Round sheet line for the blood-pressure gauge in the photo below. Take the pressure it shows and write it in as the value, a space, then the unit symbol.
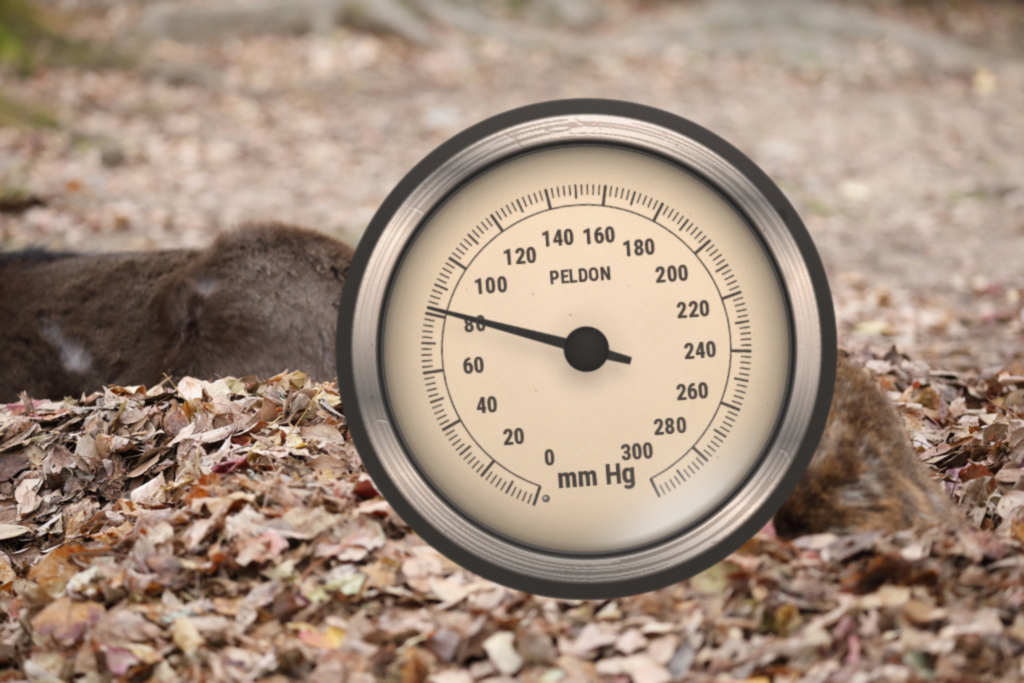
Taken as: 82 mmHg
